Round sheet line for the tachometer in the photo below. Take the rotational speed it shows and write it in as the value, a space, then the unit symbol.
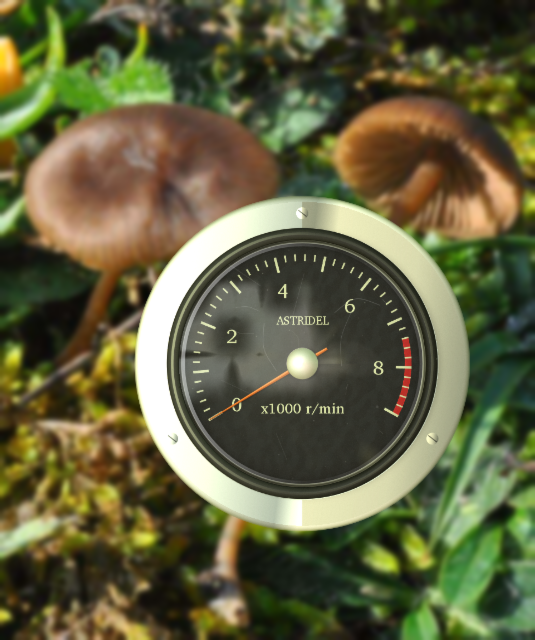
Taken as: 0 rpm
